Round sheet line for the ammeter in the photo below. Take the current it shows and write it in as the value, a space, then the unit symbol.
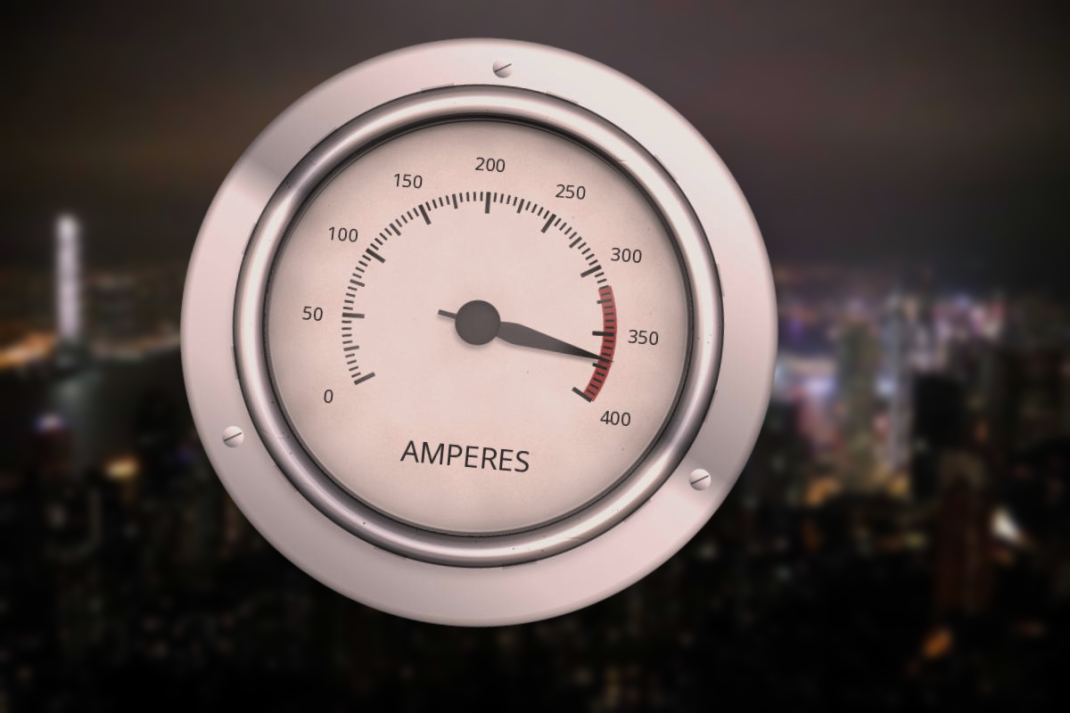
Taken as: 370 A
